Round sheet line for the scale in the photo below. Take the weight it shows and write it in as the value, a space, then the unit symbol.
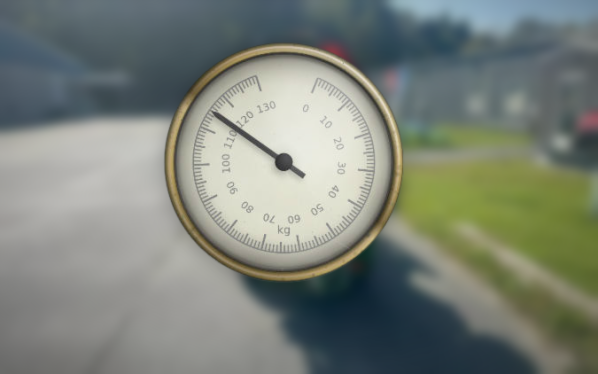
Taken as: 115 kg
